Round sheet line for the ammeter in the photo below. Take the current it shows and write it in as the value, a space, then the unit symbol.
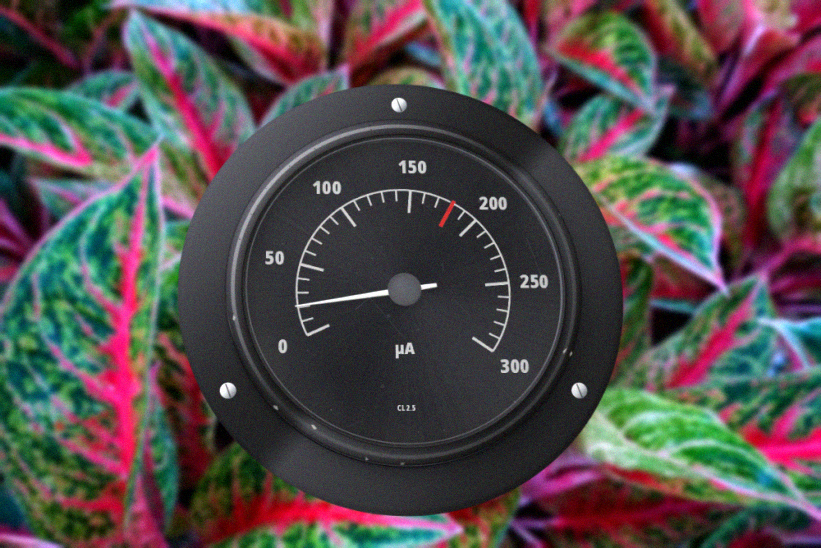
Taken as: 20 µA
